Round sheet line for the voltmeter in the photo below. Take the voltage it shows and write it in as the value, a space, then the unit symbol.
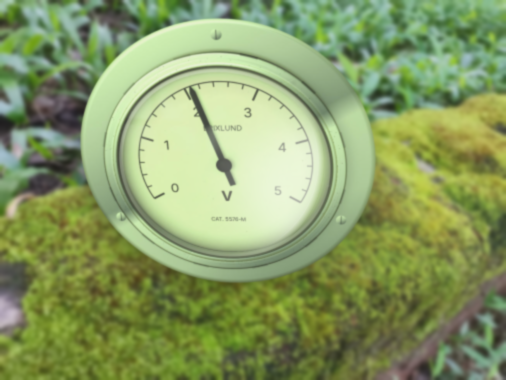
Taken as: 2.1 V
